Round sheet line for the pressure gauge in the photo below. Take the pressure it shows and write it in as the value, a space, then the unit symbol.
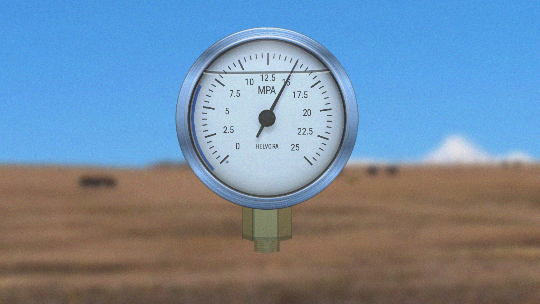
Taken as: 15 MPa
